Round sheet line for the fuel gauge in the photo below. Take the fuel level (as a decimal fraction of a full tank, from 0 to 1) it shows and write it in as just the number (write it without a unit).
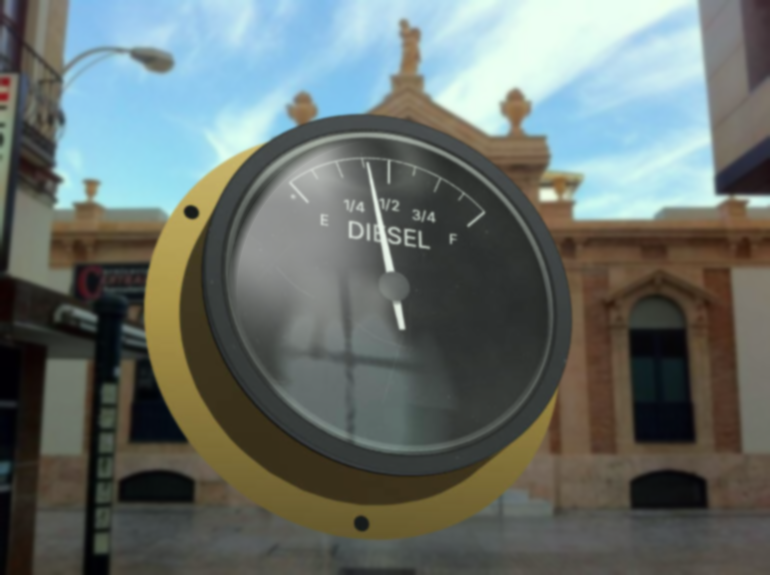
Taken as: 0.375
